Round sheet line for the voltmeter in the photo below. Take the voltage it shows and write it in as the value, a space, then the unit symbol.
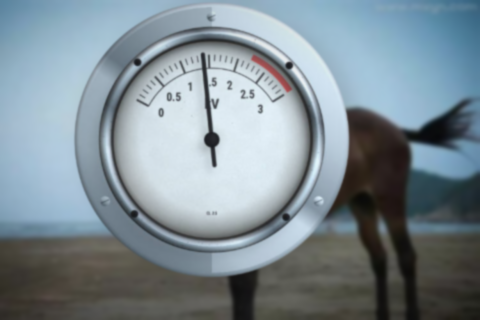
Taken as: 1.4 kV
